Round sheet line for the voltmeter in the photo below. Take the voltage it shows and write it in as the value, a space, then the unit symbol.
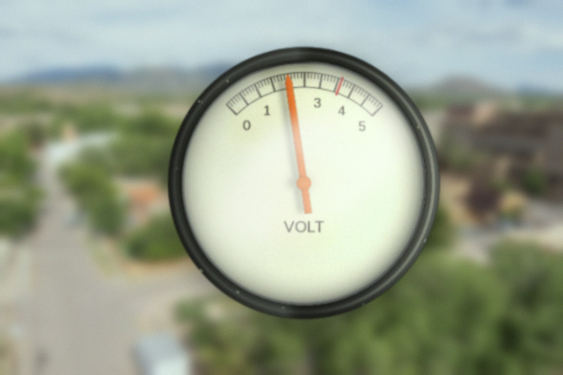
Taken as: 2 V
